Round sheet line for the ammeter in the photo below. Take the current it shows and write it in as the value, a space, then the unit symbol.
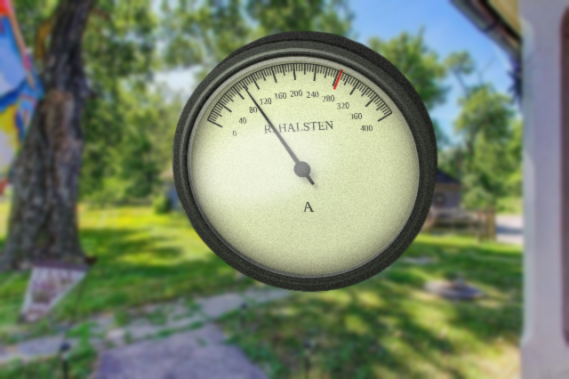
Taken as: 100 A
